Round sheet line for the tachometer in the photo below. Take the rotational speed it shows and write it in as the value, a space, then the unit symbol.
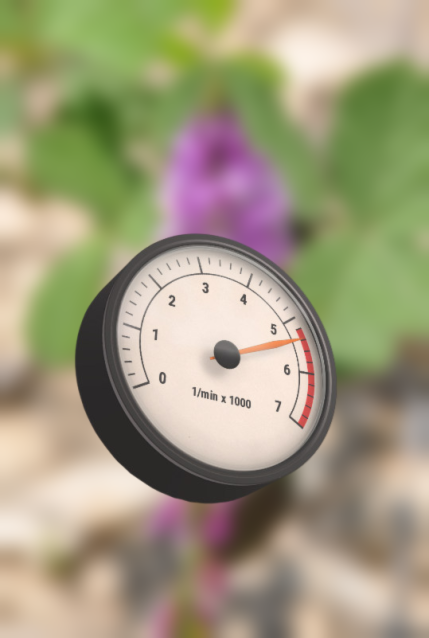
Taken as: 5400 rpm
